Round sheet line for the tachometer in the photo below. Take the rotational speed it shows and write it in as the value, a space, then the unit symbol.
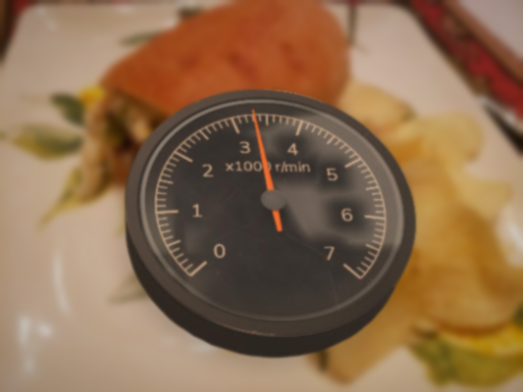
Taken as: 3300 rpm
